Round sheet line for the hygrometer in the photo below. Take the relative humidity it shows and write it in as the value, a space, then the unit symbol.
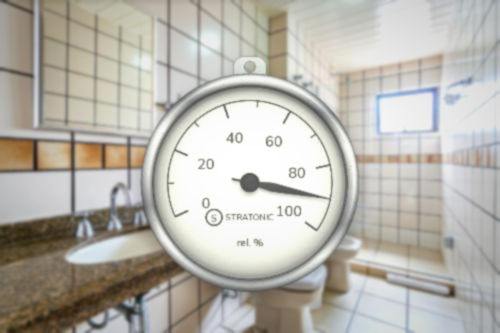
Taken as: 90 %
